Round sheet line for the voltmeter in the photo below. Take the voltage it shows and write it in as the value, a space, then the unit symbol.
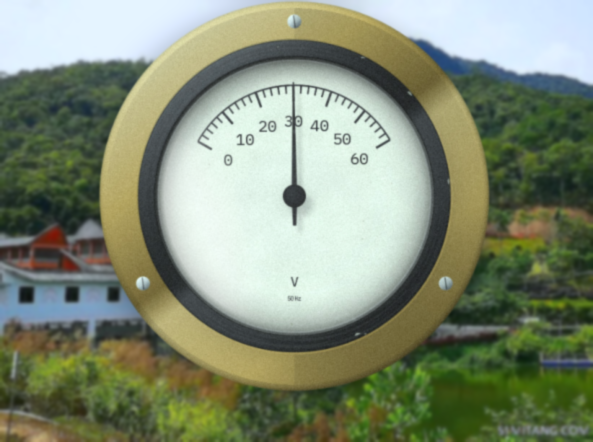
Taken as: 30 V
